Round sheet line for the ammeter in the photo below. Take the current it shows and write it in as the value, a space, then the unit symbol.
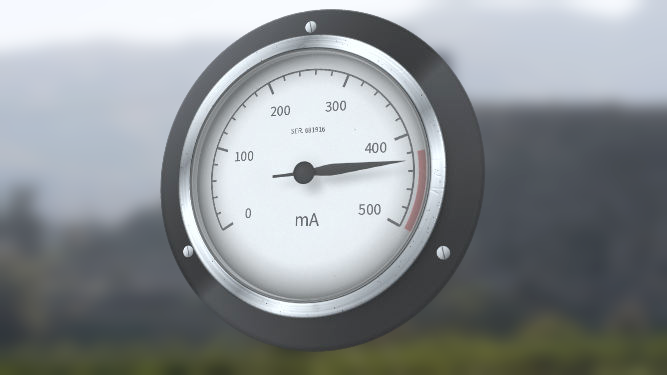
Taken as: 430 mA
